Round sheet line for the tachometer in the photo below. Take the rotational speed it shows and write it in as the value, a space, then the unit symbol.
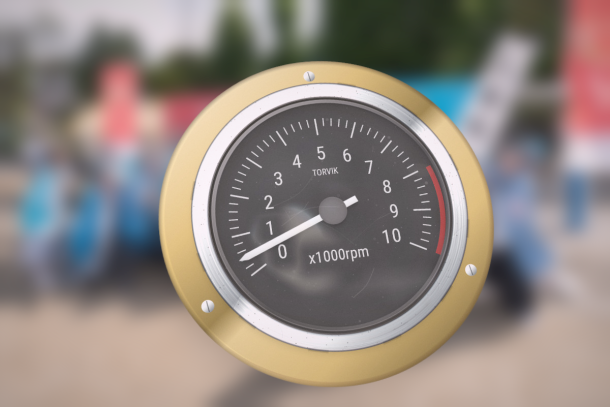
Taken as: 400 rpm
